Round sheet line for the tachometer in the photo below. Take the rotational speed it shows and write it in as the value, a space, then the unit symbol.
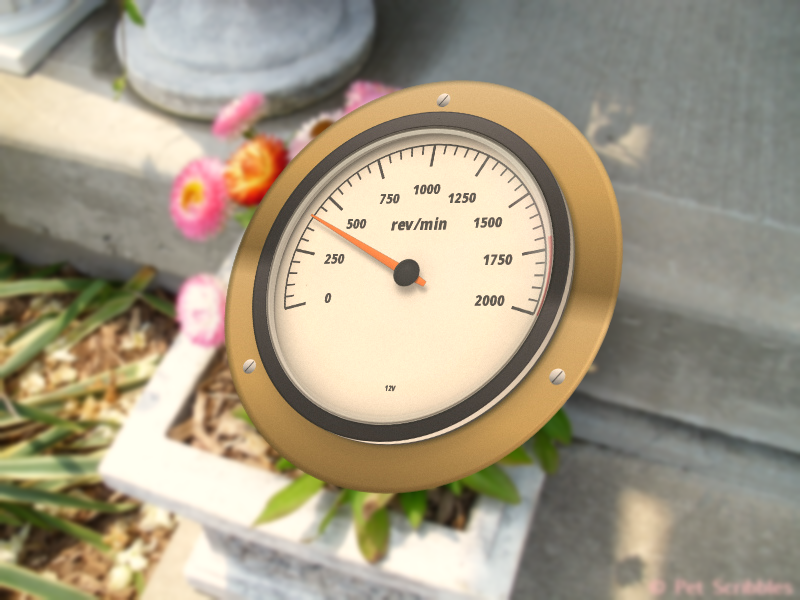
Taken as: 400 rpm
